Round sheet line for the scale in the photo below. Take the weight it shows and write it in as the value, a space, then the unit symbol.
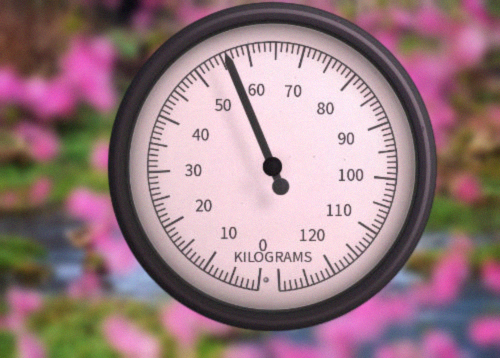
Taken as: 56 kg
